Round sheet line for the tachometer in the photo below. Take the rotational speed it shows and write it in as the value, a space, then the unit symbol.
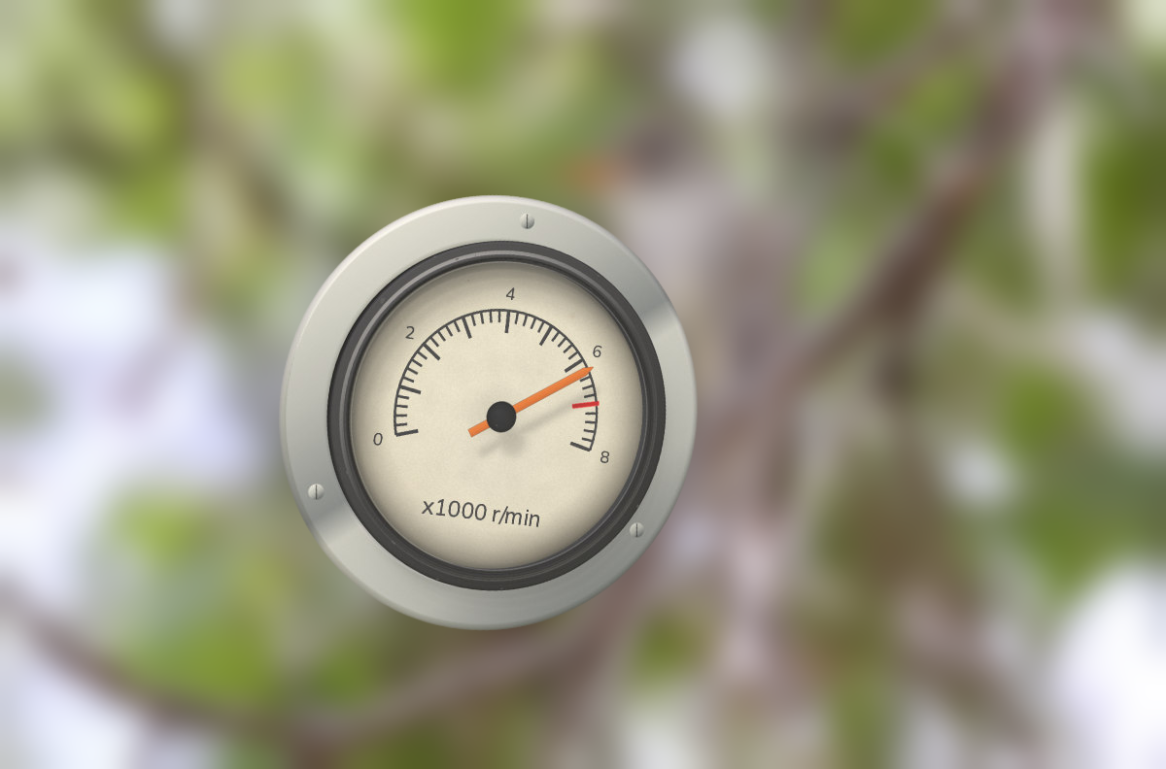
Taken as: 6200 rpm
